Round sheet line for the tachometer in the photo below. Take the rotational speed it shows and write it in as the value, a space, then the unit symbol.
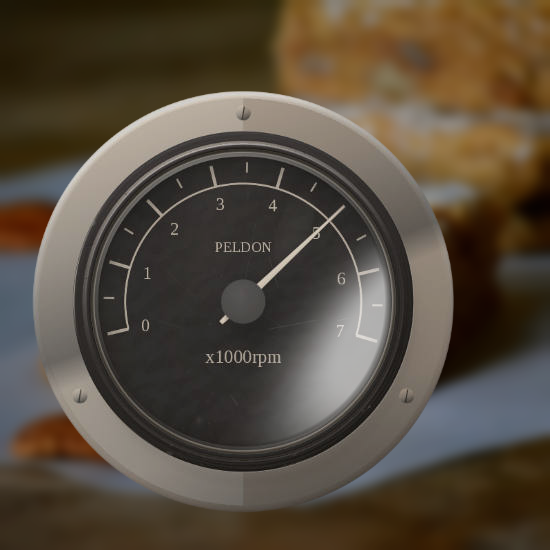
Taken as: 5000 rpm
